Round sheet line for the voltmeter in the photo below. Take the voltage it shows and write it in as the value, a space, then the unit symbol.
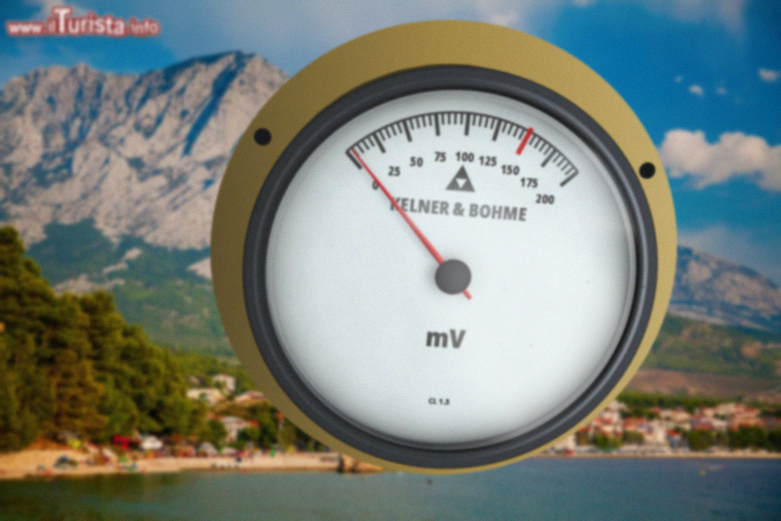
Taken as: 5 mV
